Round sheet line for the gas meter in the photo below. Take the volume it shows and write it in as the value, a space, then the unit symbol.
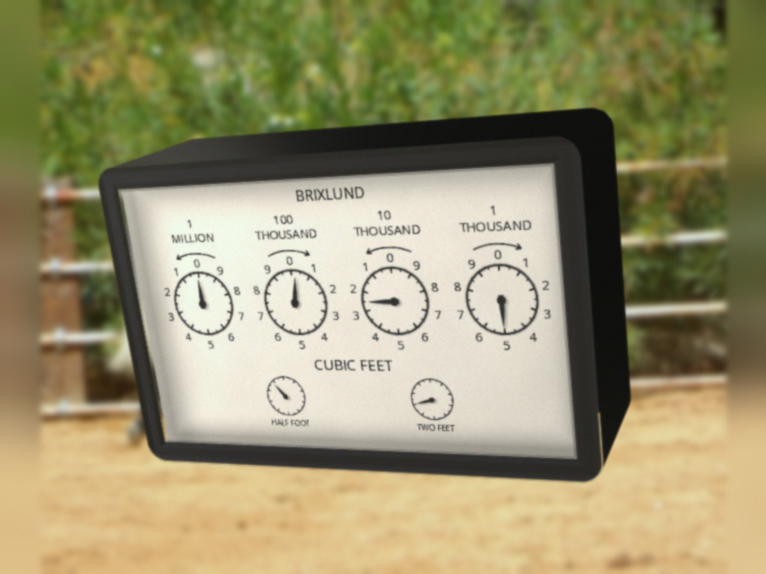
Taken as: 2500 ft³
